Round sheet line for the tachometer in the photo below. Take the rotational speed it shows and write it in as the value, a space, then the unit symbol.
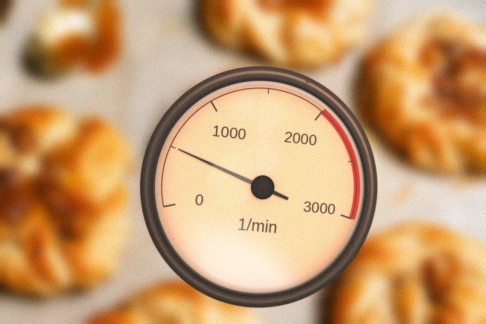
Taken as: 500 rpm
